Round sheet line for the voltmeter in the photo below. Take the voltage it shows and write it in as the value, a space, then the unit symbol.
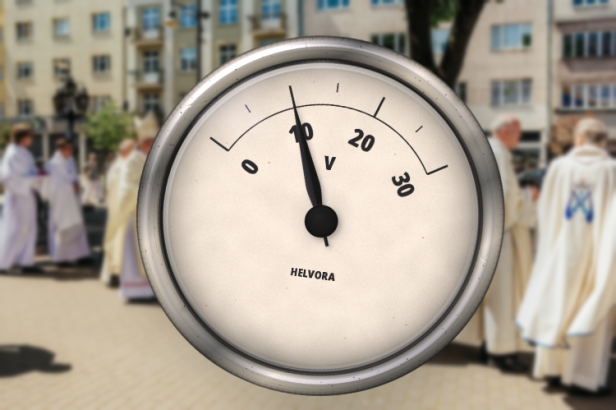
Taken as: 10 V
